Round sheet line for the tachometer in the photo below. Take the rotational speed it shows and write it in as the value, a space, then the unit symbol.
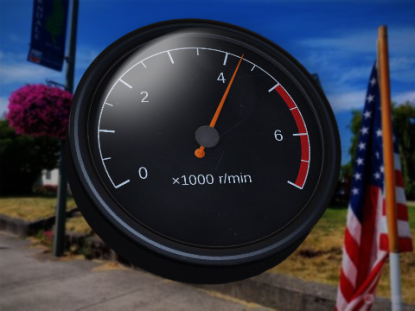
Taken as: 4250 rpm
